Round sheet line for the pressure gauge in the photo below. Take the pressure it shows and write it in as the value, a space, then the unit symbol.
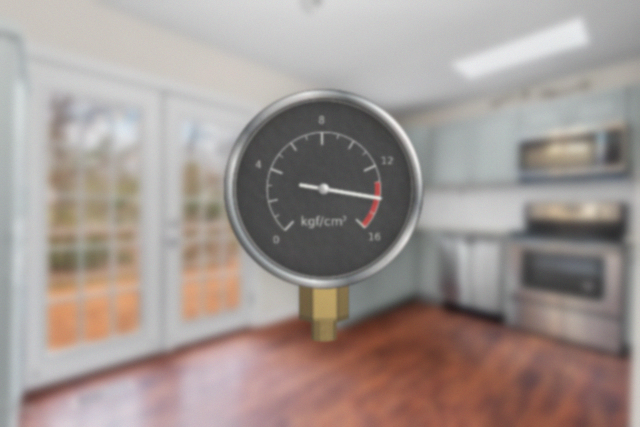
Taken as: 14 kg/cm²
